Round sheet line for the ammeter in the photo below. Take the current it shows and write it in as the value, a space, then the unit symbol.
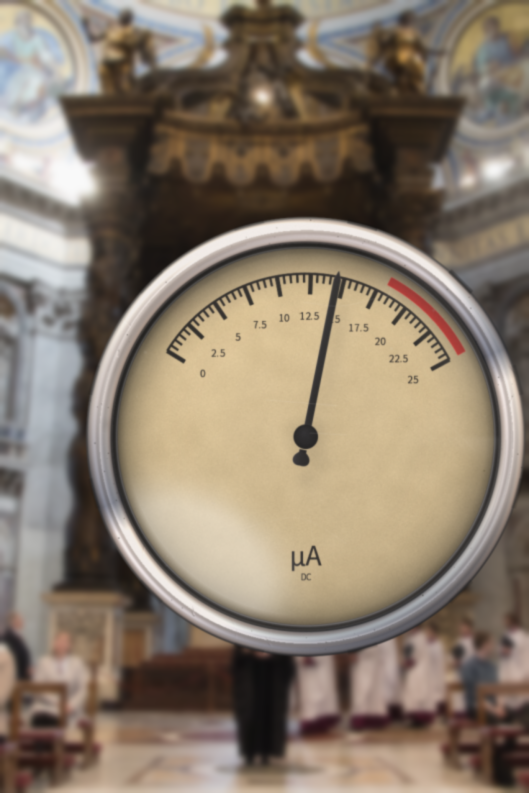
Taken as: 14.5 µA
